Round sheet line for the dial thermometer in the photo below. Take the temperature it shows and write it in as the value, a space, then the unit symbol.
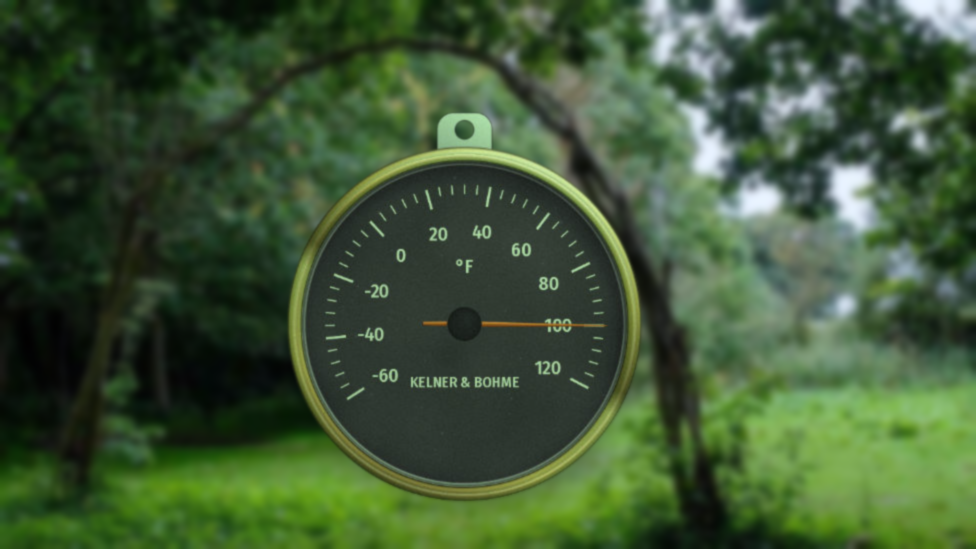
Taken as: 100 °F
